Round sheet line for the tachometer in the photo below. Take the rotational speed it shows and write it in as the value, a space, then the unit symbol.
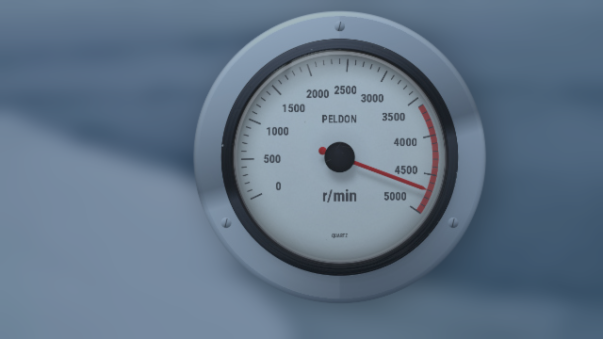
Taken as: 4700 rpm
